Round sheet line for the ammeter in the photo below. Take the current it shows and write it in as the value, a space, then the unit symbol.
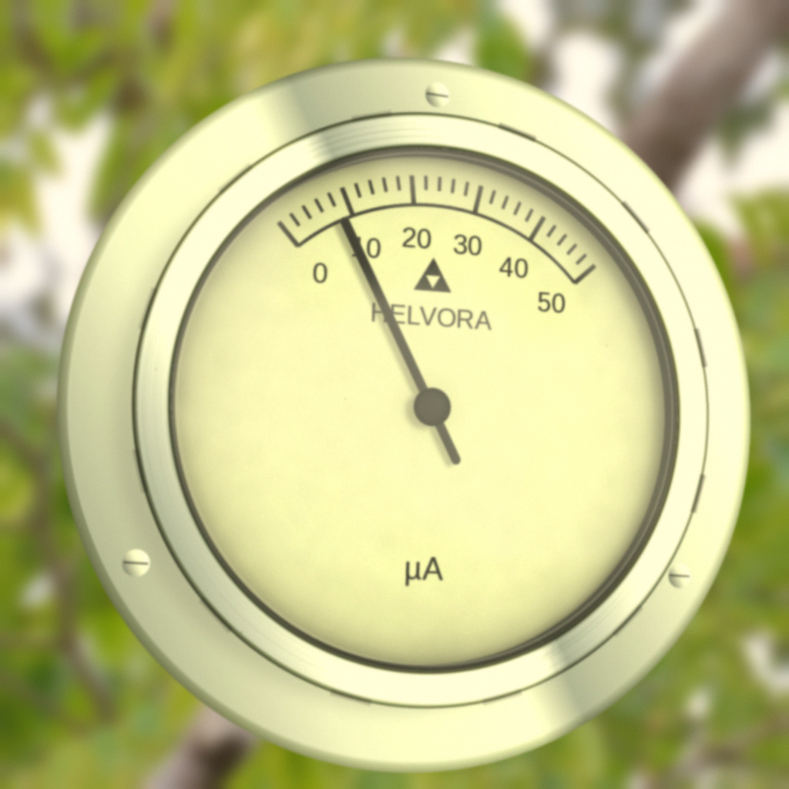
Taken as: 8 µA
